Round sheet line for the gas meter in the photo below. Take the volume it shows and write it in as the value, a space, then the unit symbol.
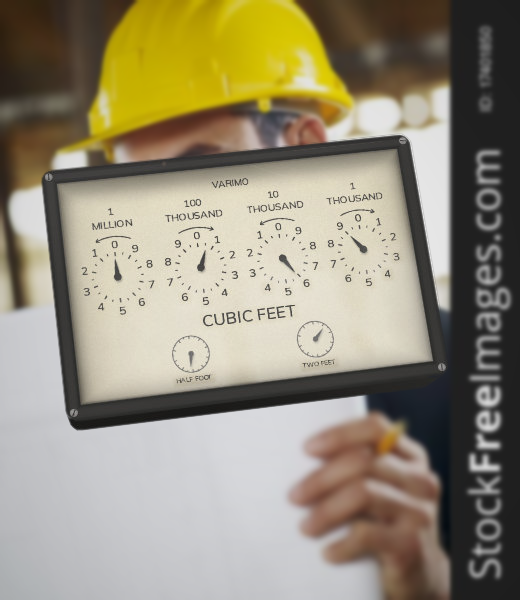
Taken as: 5900 ft³
